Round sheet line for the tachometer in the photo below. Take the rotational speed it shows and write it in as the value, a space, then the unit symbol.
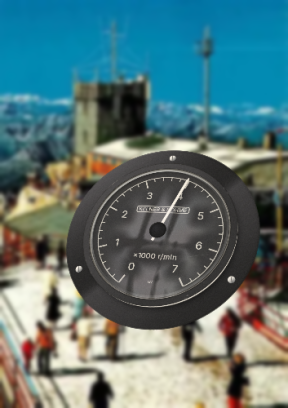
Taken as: 4000 rpm
